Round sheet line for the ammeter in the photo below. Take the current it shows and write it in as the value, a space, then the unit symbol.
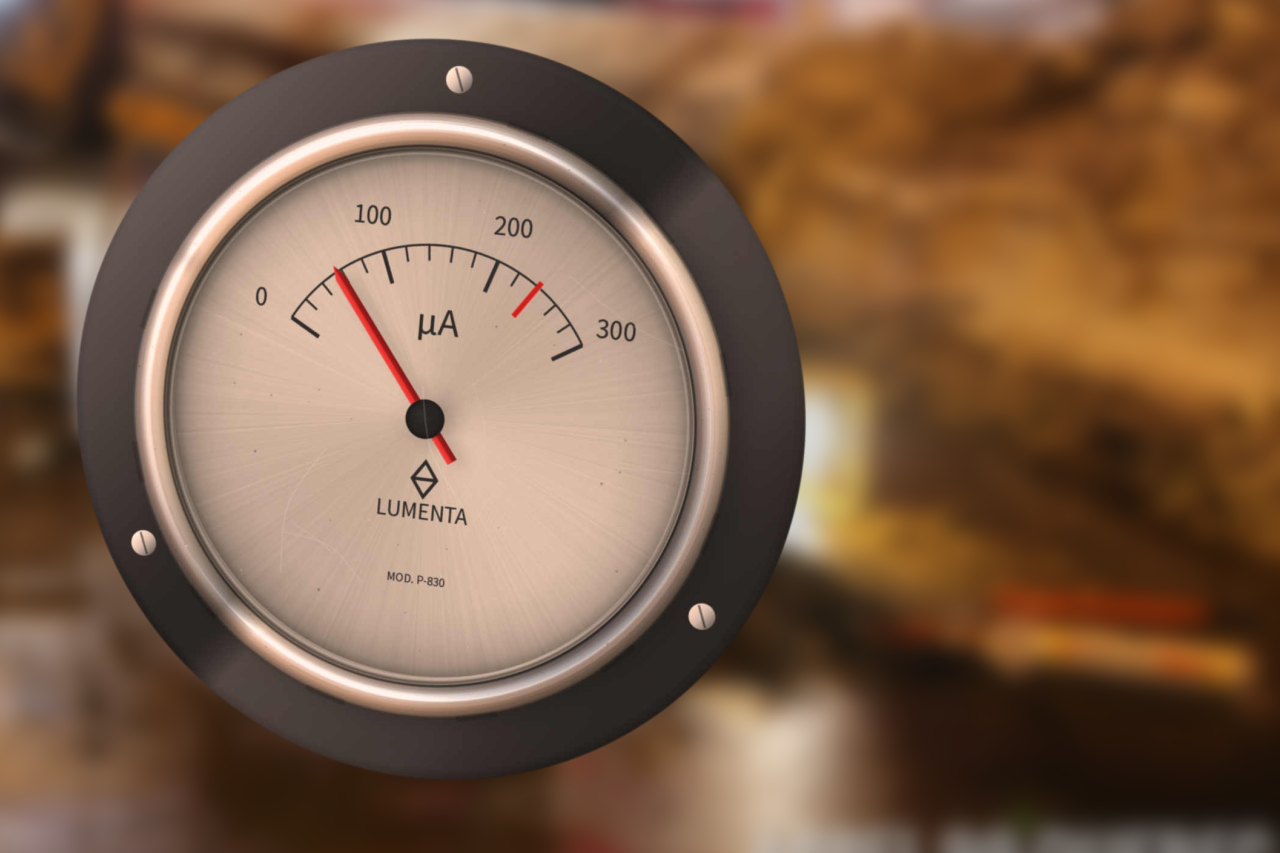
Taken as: 60 µA
